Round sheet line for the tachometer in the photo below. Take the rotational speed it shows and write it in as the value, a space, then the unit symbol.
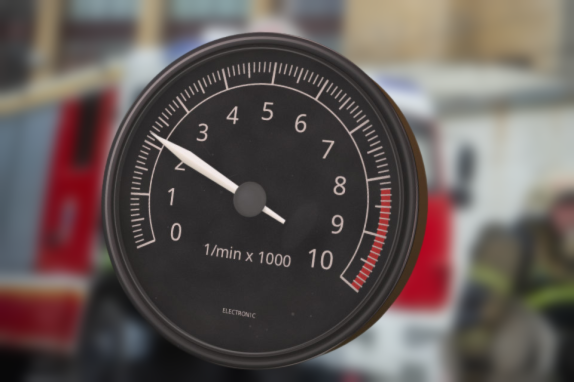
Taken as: 2200 rpm
